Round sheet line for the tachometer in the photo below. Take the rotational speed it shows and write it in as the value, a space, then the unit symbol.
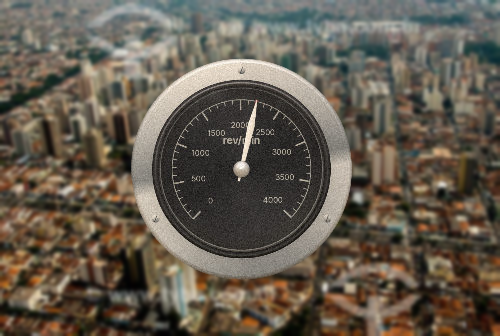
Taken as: 2200 rpm
